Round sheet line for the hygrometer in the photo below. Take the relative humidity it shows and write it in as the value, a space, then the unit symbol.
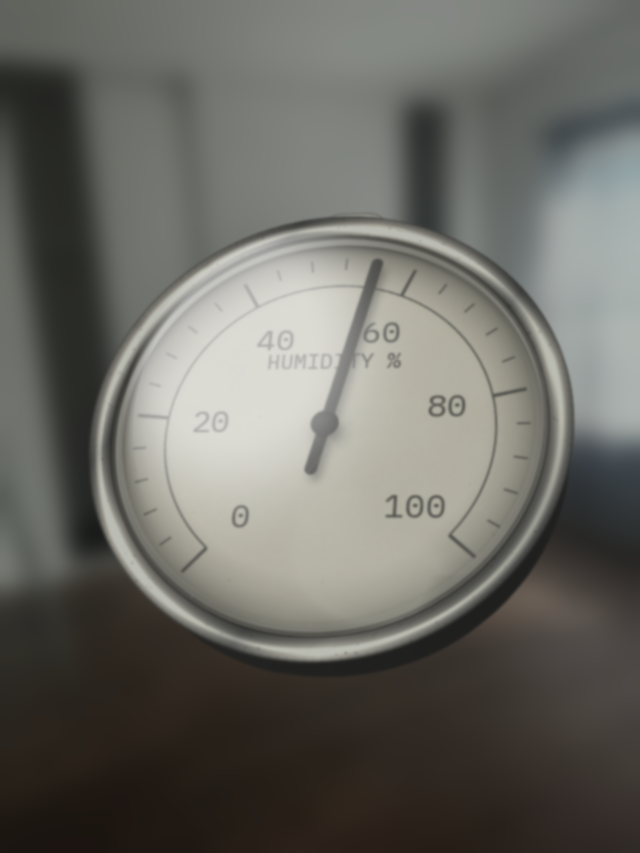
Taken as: 56 %
